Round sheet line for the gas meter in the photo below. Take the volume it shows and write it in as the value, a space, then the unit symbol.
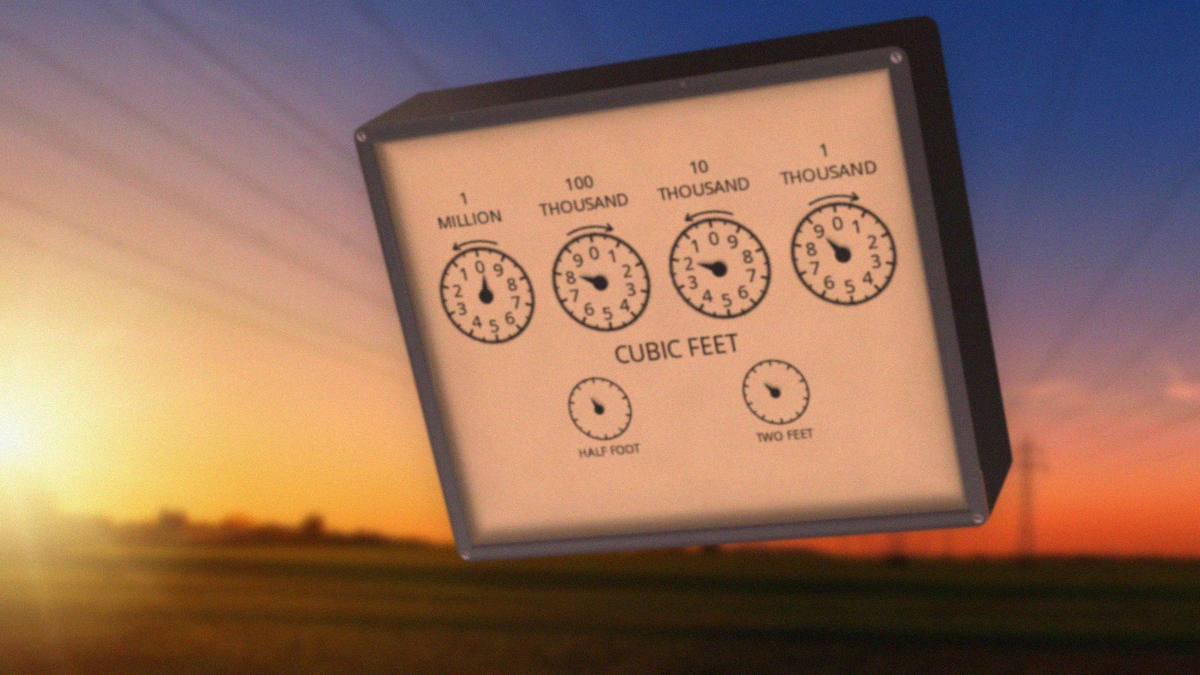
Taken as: 981900 ft³
